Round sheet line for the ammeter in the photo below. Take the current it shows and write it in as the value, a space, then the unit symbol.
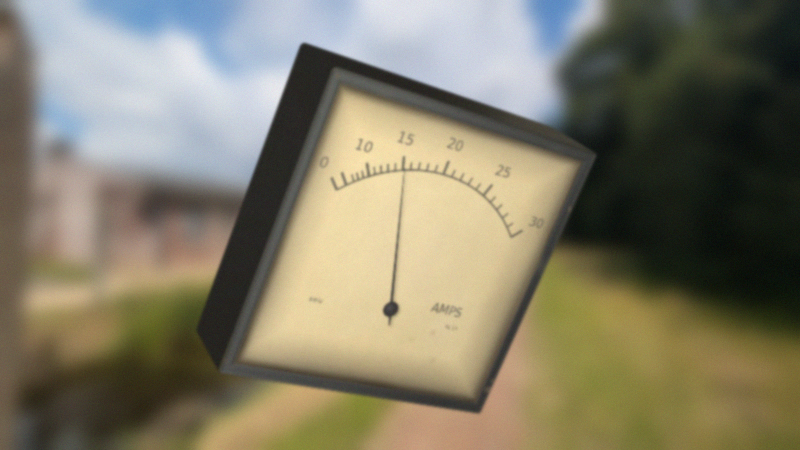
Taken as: 15 A
